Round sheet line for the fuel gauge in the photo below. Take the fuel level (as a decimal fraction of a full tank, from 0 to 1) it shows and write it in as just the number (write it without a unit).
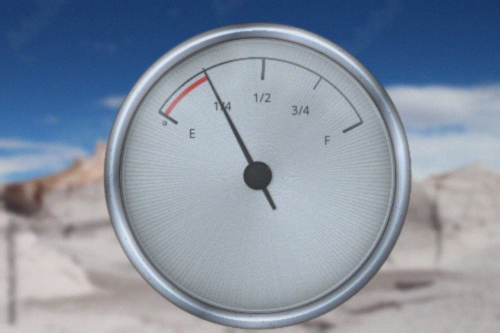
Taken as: 0.25
